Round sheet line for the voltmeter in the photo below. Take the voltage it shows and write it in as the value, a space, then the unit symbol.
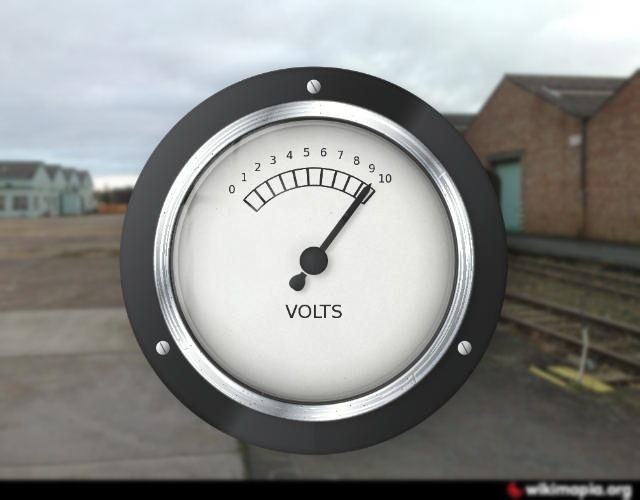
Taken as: 9.5 V
